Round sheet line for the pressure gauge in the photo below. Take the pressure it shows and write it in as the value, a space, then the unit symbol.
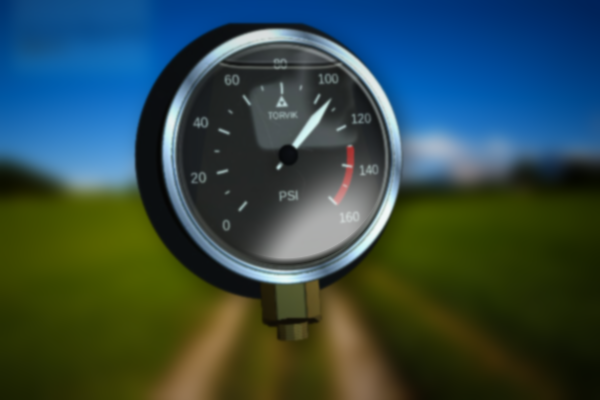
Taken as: 105 psi
